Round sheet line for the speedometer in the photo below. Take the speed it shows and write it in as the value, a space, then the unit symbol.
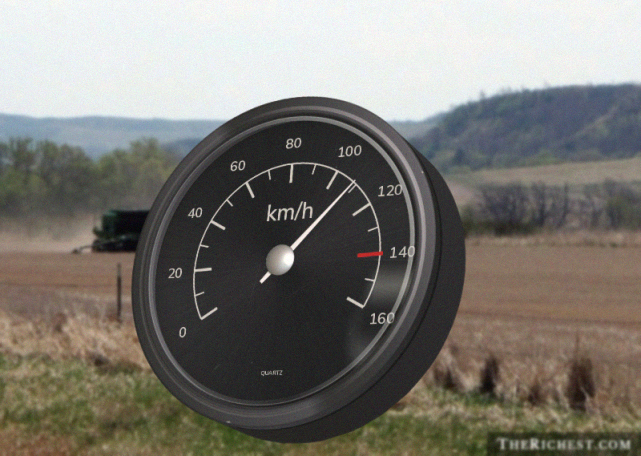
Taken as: 110 km/h
